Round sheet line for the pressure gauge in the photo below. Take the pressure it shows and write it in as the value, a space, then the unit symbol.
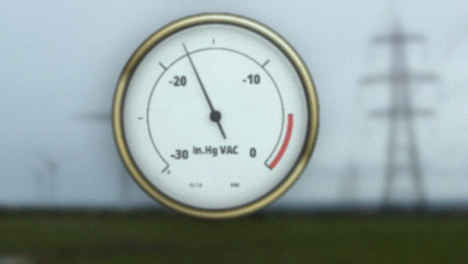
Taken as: -17.5 inHg
